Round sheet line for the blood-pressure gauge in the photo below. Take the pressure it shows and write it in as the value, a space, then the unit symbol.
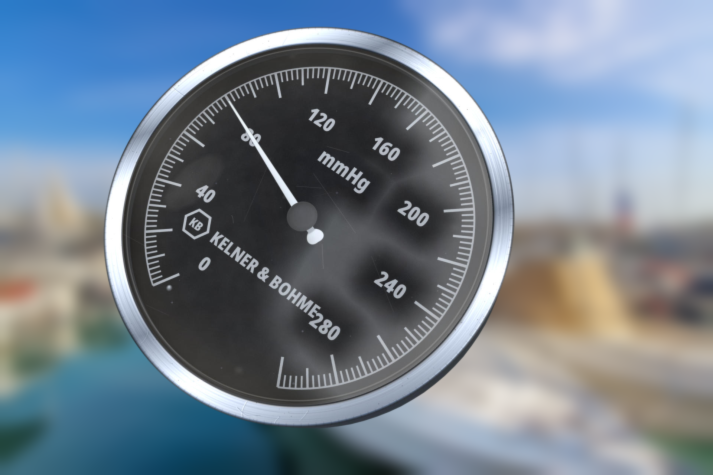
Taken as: 80 mmHg
